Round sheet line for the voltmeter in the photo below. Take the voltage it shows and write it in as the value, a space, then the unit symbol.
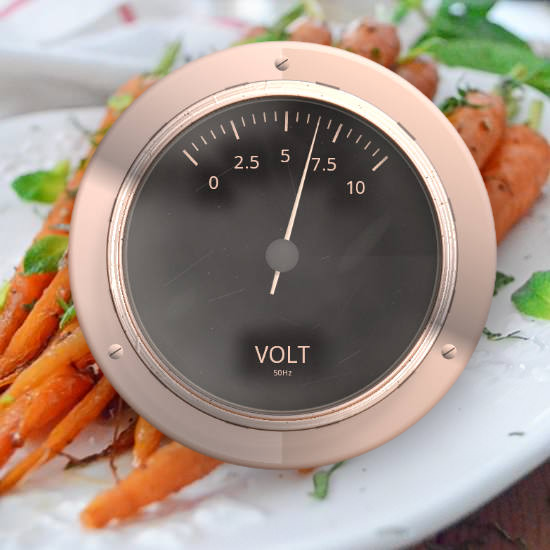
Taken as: 6.5 V
